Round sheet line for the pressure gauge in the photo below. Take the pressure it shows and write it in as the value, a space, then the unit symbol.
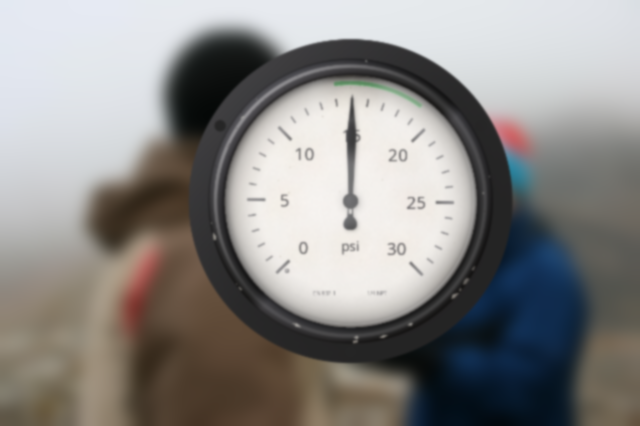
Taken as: 15 psi
